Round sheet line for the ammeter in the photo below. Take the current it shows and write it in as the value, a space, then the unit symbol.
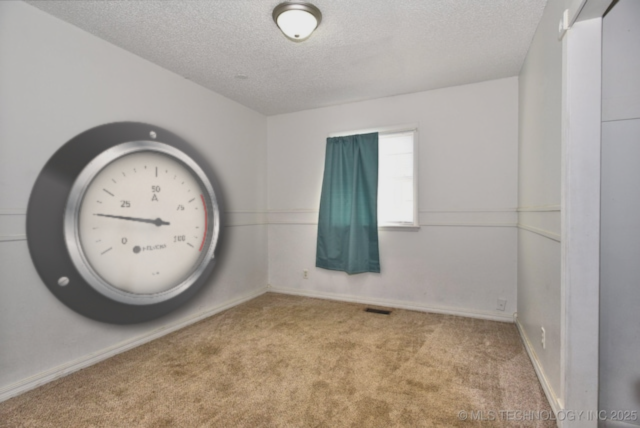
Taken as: 15 A
